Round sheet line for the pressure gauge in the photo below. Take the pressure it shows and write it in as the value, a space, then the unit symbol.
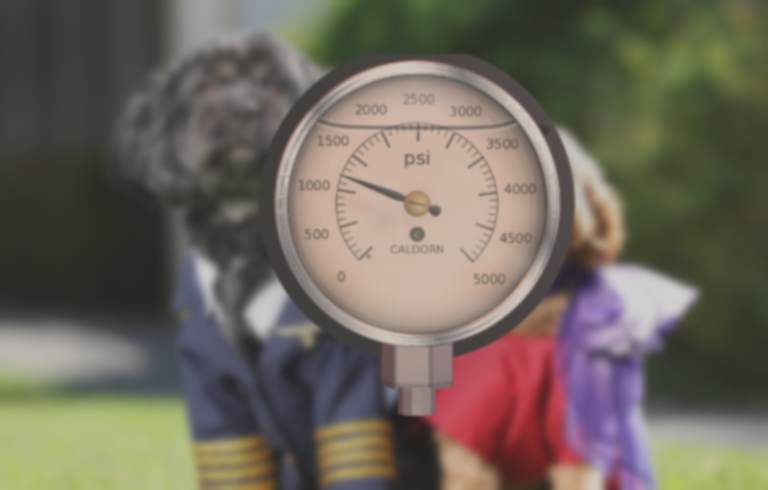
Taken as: 1200 psi
